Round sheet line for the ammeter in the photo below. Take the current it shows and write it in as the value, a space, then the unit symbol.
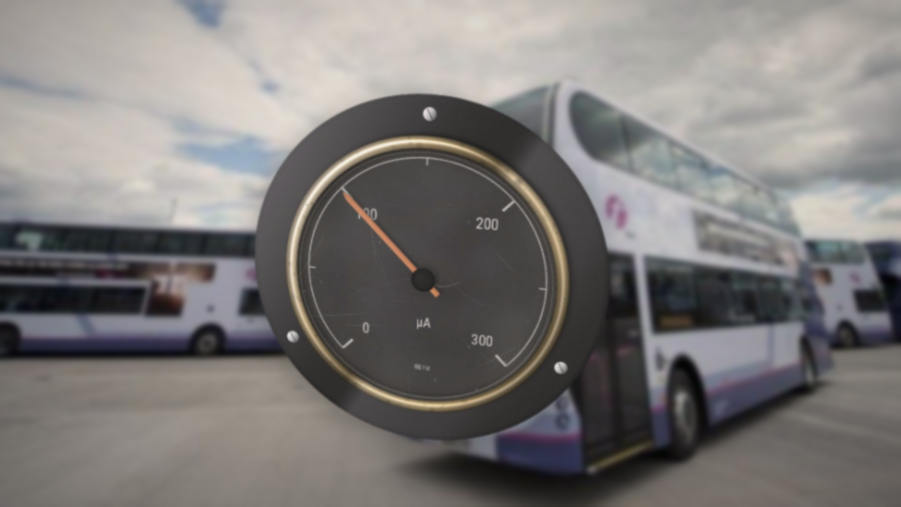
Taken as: 100 µA
